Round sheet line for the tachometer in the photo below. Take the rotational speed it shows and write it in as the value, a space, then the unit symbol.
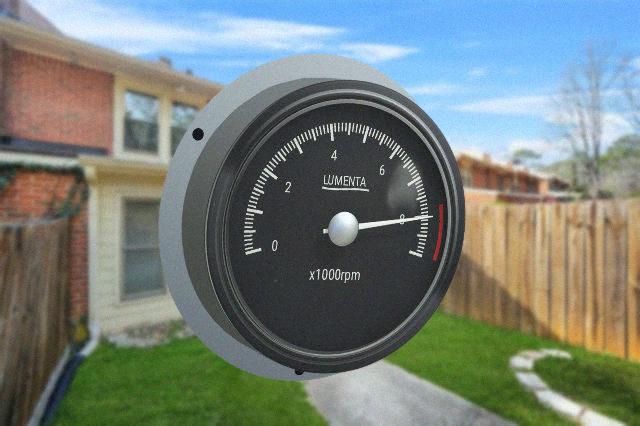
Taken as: 8000 rpm
